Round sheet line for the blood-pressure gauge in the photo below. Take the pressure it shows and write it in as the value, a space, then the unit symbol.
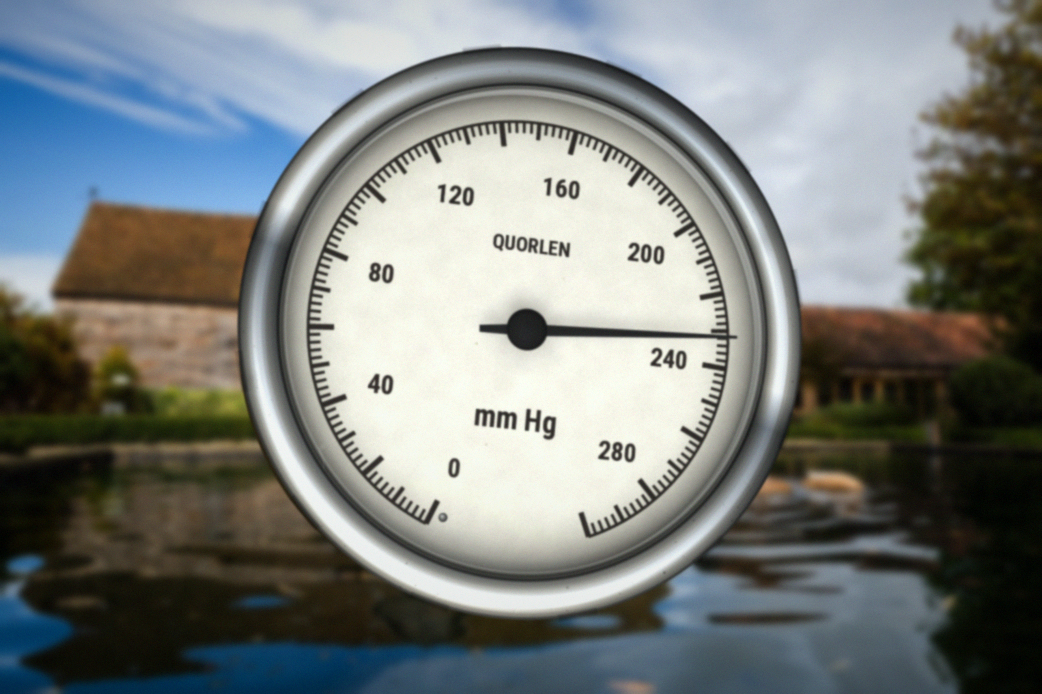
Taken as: 232 mmHg
